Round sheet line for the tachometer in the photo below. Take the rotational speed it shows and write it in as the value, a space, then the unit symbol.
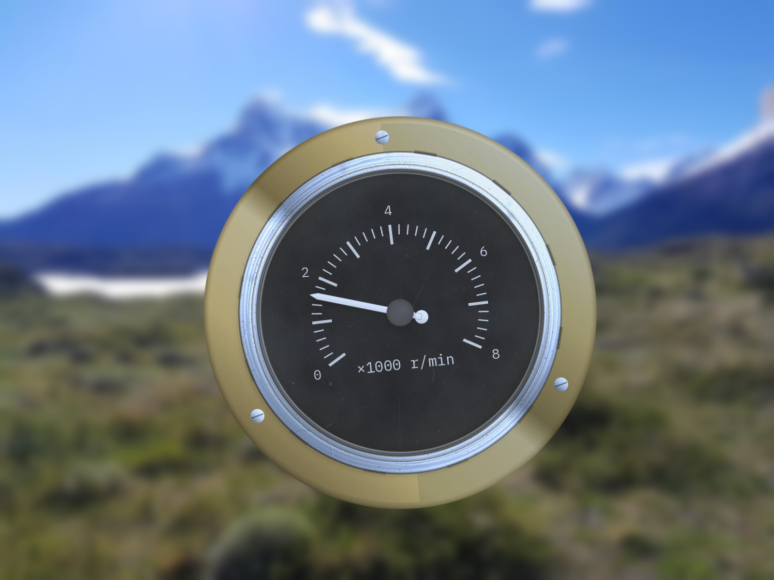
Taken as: 1600 rpm
